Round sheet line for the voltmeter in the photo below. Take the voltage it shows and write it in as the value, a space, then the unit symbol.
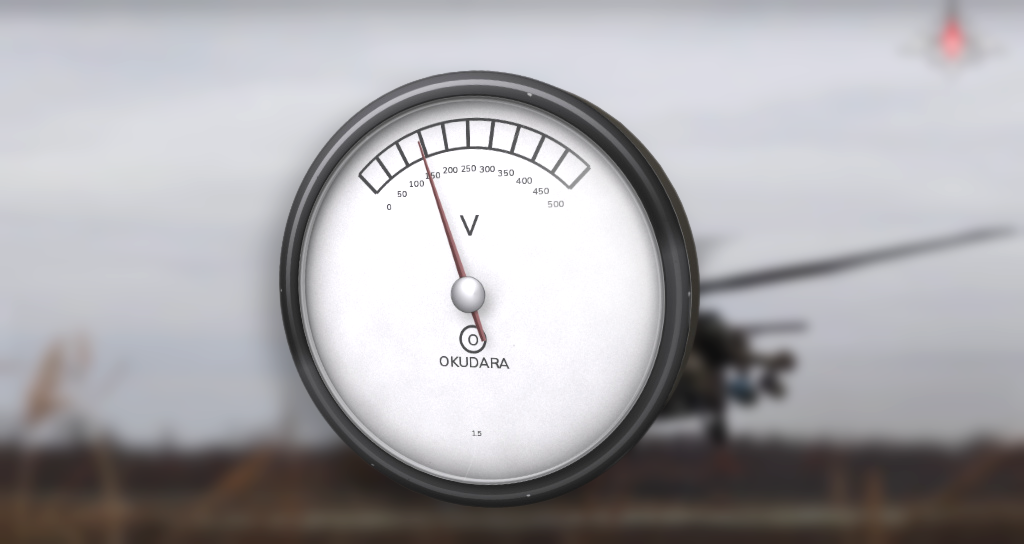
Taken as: 150 V
